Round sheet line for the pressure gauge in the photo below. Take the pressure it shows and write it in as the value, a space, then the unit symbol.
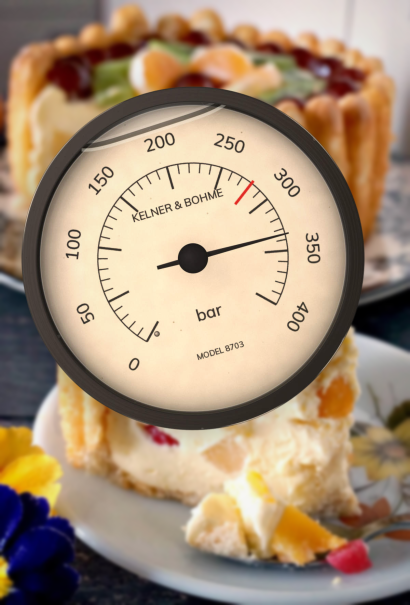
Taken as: 335 bar
